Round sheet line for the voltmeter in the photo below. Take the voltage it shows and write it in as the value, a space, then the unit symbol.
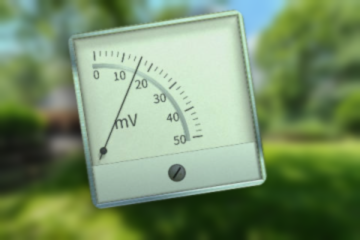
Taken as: 16 mV
